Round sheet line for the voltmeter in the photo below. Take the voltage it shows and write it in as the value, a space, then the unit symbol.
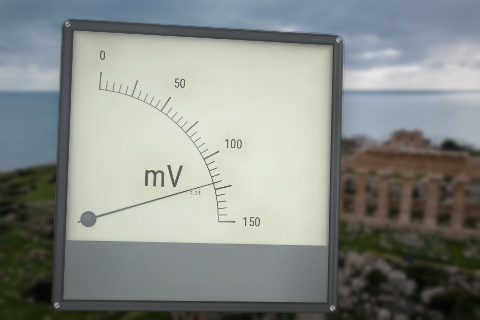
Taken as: 120 mV
